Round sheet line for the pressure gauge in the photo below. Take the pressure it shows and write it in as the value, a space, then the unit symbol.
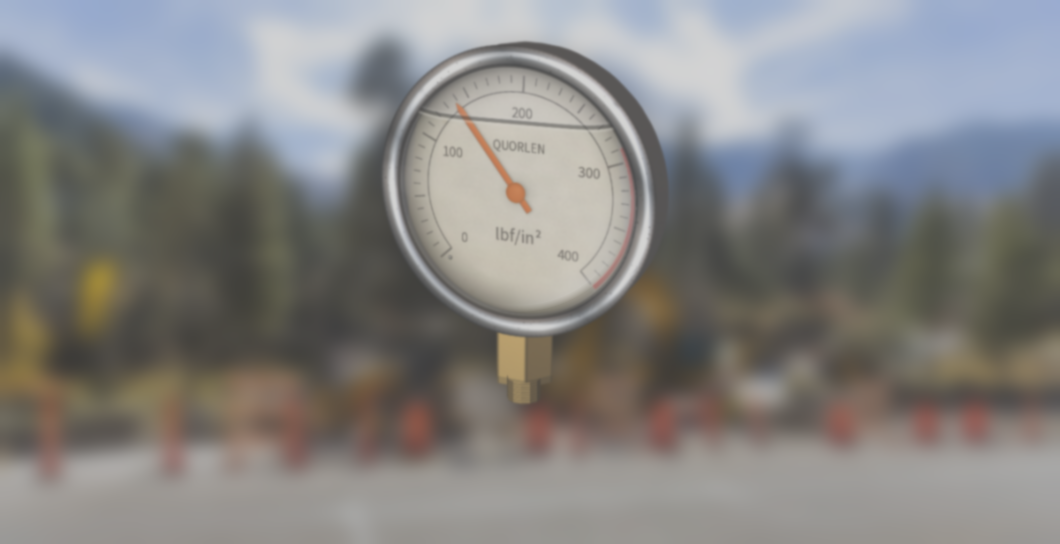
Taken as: 140 psi
